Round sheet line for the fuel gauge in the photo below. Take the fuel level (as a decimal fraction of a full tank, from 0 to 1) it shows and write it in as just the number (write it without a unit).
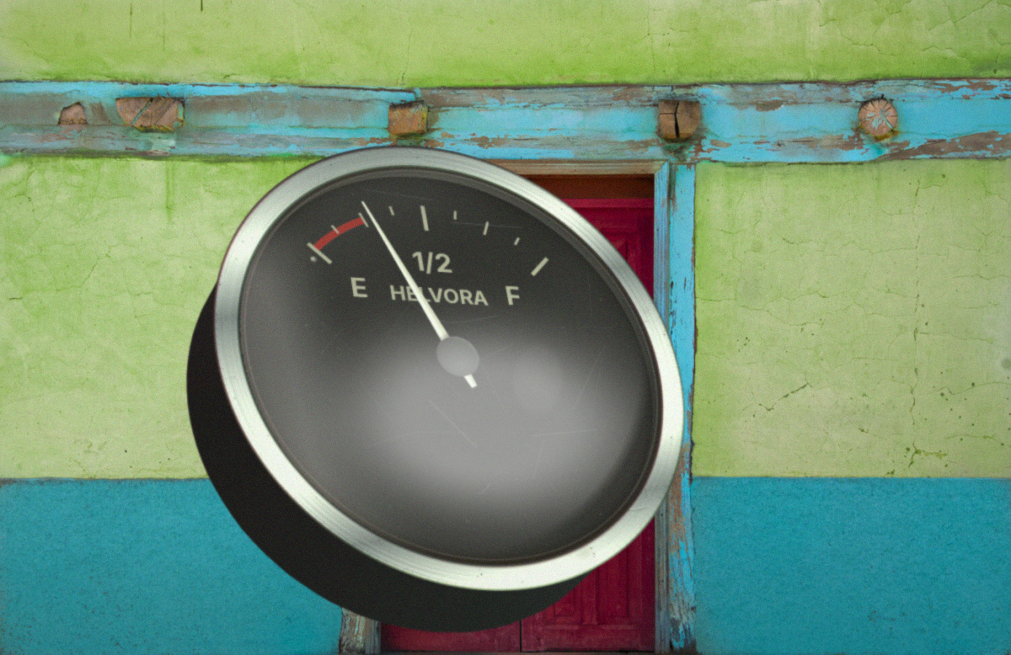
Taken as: 0.25
